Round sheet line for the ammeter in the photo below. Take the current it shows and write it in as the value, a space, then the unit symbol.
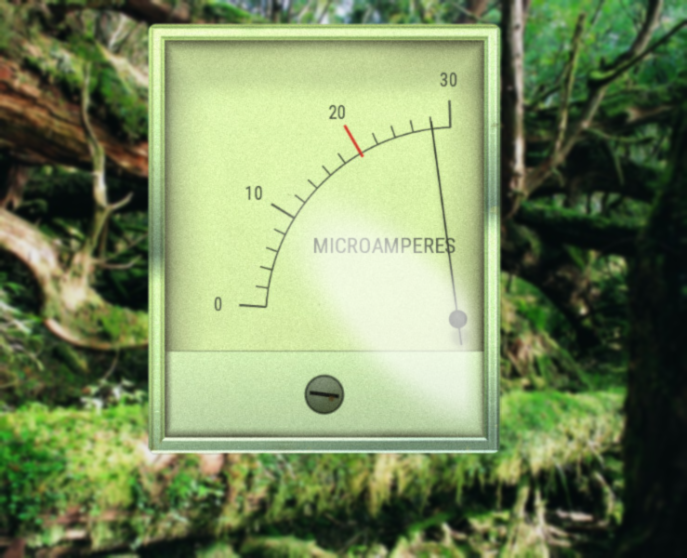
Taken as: 28 µA
